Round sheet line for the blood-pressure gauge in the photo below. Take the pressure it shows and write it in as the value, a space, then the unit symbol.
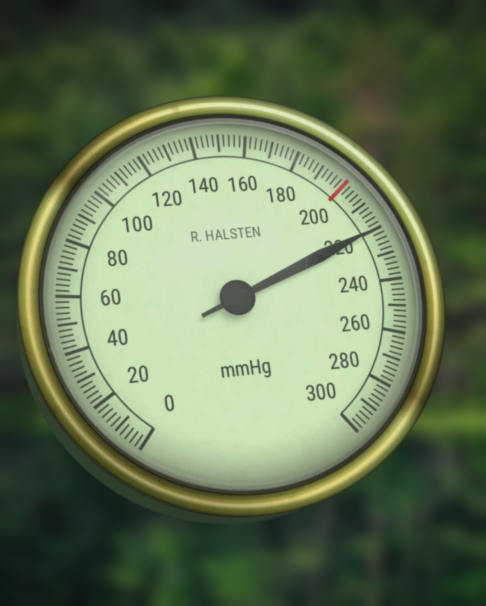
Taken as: 220 mmHg
